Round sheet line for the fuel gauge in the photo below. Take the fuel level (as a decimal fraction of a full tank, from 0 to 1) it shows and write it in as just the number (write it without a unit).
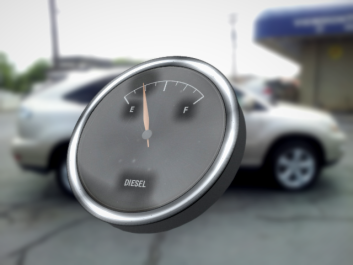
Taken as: 0.25
